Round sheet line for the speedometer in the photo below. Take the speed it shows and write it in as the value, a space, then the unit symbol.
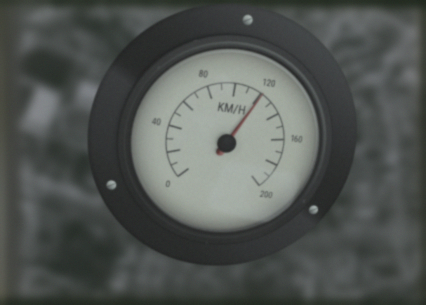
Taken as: 120 km/h
